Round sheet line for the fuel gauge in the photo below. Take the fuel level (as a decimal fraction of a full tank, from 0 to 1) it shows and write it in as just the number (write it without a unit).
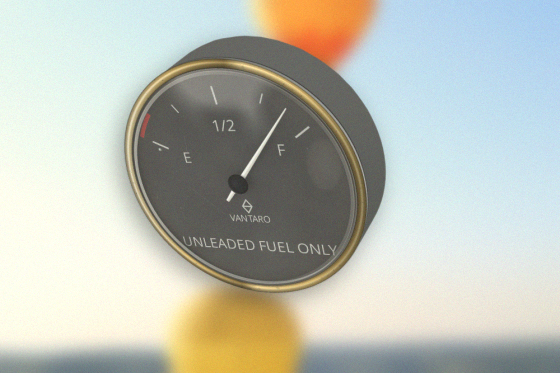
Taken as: 0.875
